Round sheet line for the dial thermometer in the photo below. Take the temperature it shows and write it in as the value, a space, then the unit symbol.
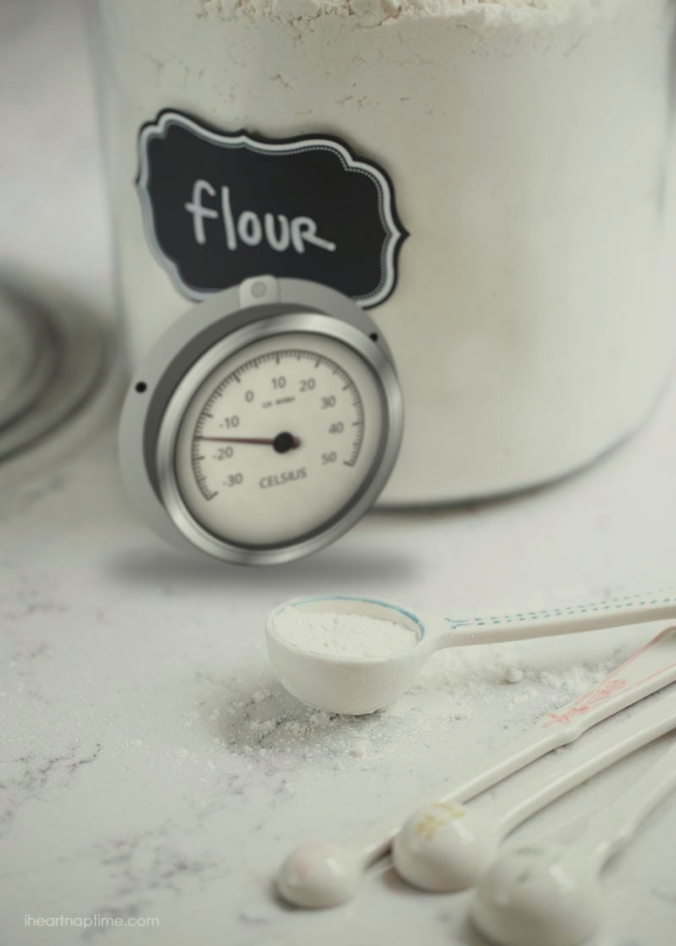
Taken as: -15 °C
